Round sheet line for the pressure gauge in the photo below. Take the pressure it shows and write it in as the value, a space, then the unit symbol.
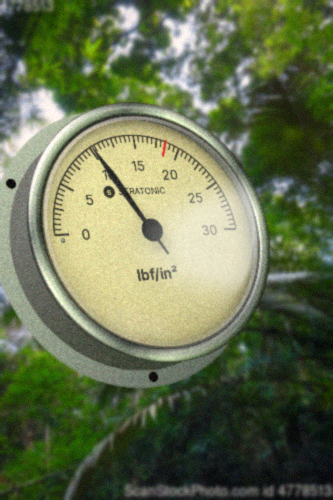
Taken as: 10 psi
